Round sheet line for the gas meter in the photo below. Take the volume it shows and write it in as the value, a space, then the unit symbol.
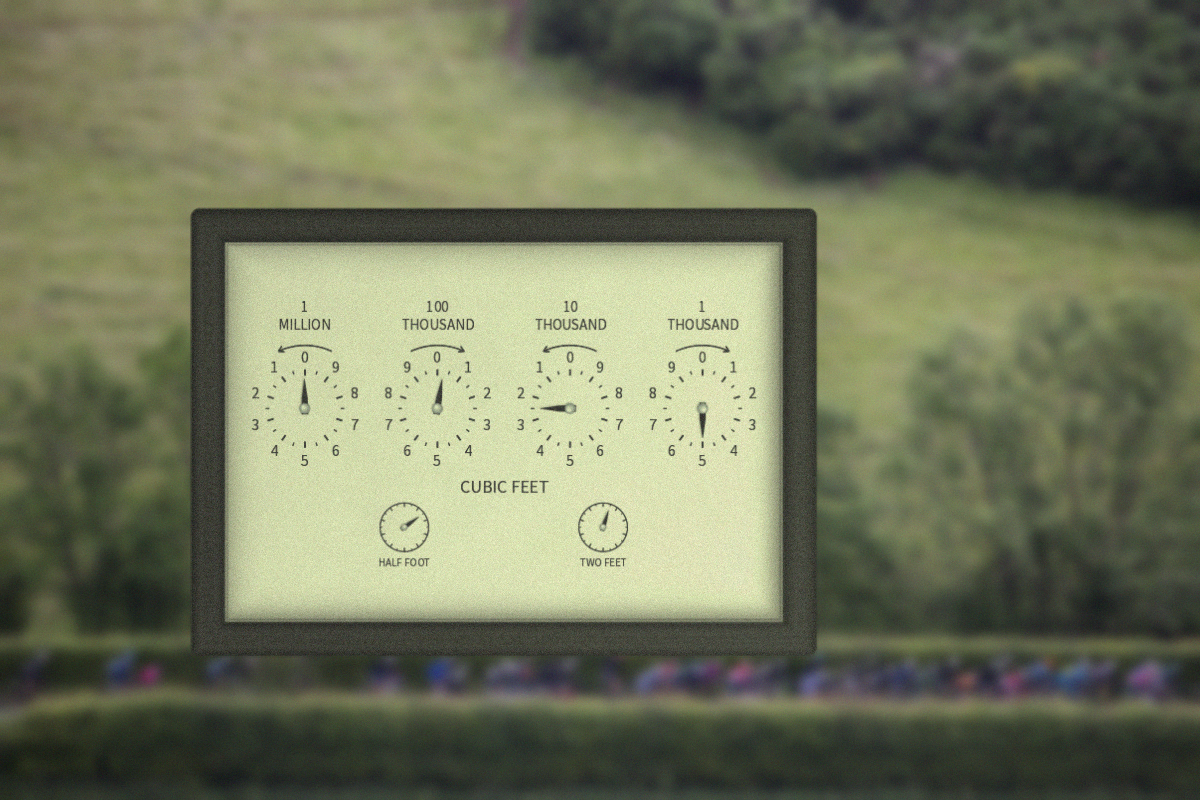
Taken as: 2500 ft³
